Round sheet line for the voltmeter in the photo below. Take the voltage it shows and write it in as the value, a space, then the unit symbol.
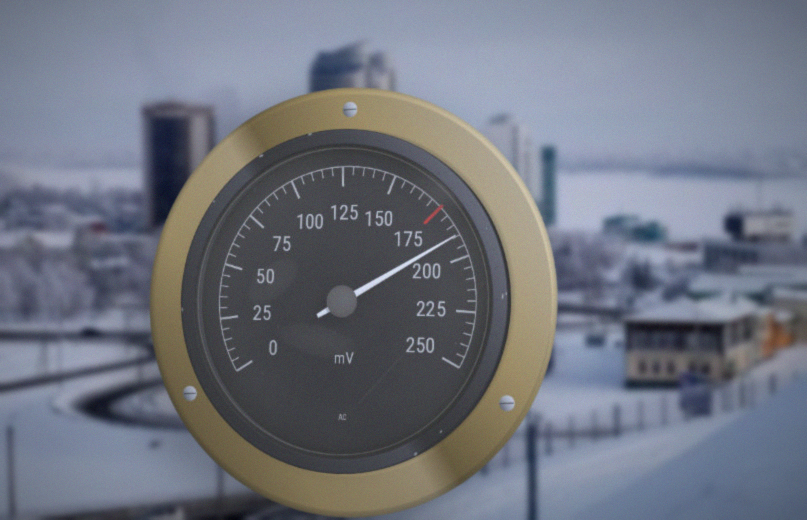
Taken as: 190 mV
